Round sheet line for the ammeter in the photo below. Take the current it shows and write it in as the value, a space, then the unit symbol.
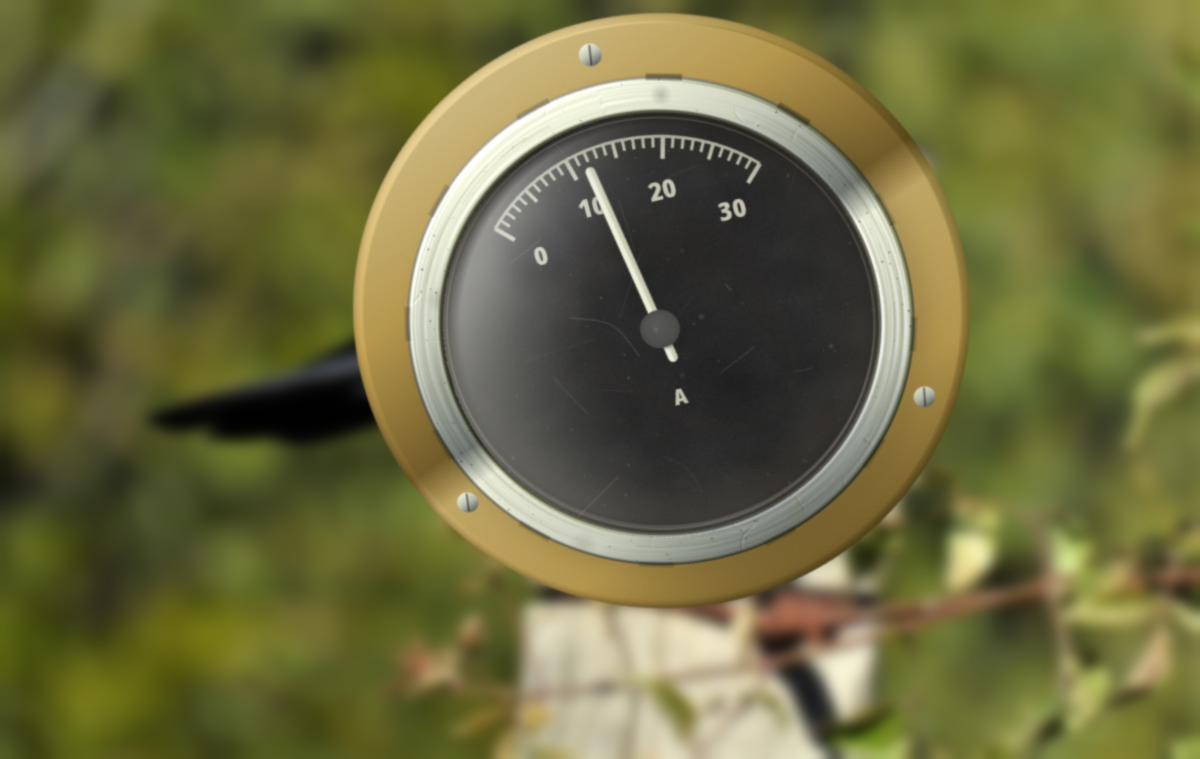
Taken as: 12 A
